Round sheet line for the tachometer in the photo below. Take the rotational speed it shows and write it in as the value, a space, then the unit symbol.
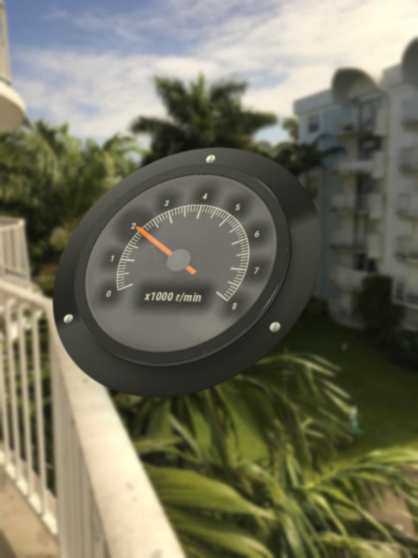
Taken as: 2000 rpm
